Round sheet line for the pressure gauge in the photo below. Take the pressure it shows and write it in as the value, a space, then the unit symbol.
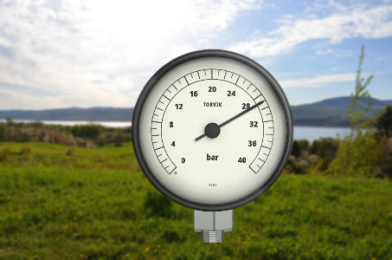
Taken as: 29 bar
